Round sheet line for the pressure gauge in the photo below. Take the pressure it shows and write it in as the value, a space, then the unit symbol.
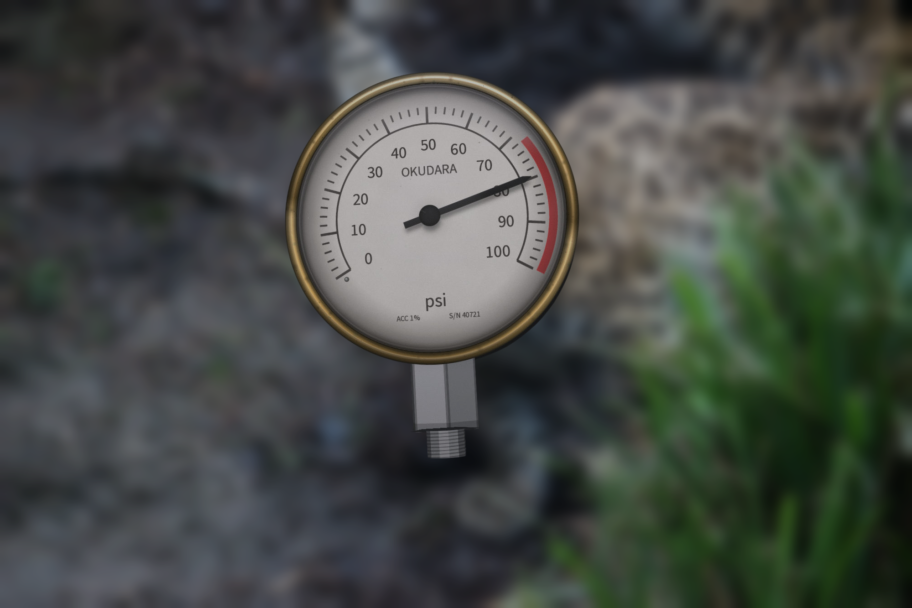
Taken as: 80 psi
